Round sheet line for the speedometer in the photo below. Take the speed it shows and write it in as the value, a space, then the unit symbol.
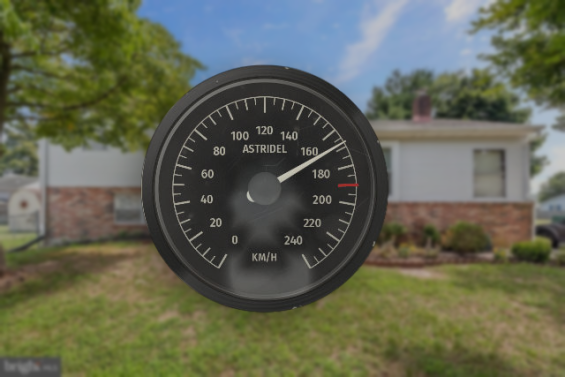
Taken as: 167.5 km/h
